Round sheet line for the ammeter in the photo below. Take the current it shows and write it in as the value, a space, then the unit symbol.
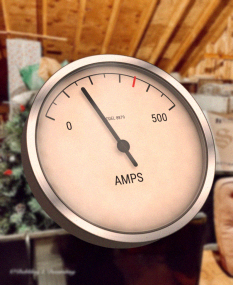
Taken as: 150 A
